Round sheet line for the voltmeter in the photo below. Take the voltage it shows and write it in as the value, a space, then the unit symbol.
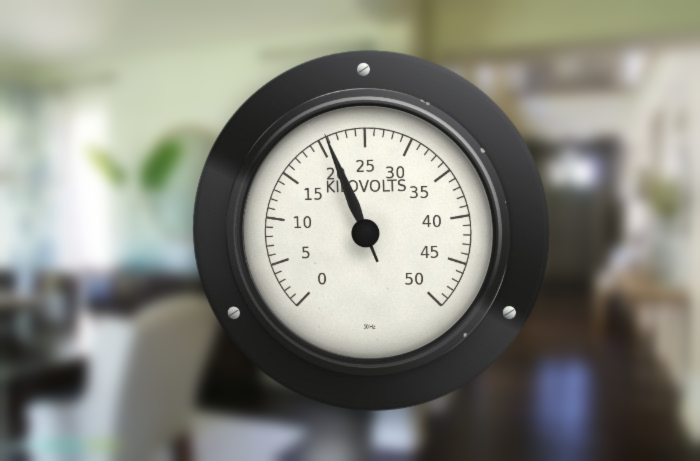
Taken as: 21 kV
